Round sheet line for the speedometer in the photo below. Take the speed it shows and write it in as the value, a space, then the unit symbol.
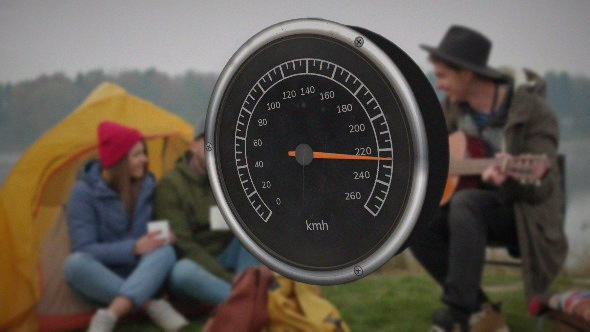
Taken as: 225 km/h
